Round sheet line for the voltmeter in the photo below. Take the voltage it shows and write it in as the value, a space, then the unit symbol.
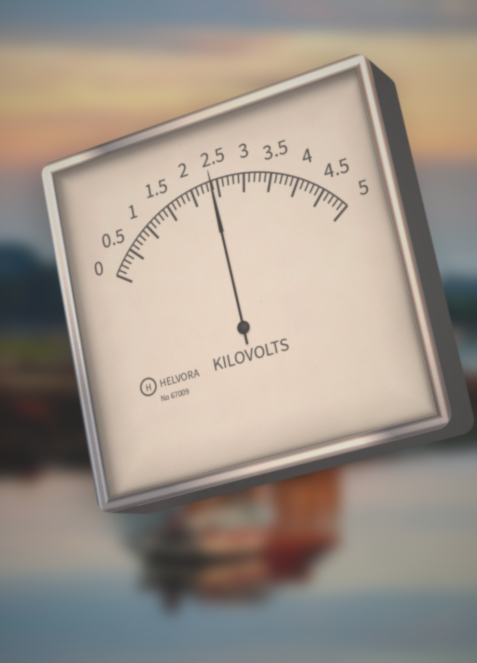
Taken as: 2.4 kV
